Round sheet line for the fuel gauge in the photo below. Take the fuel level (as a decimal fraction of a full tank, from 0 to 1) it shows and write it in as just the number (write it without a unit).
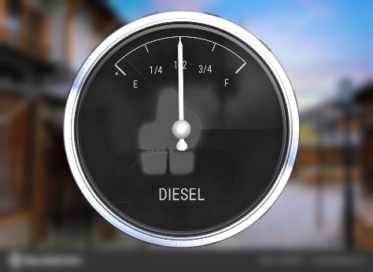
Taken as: 0.5
